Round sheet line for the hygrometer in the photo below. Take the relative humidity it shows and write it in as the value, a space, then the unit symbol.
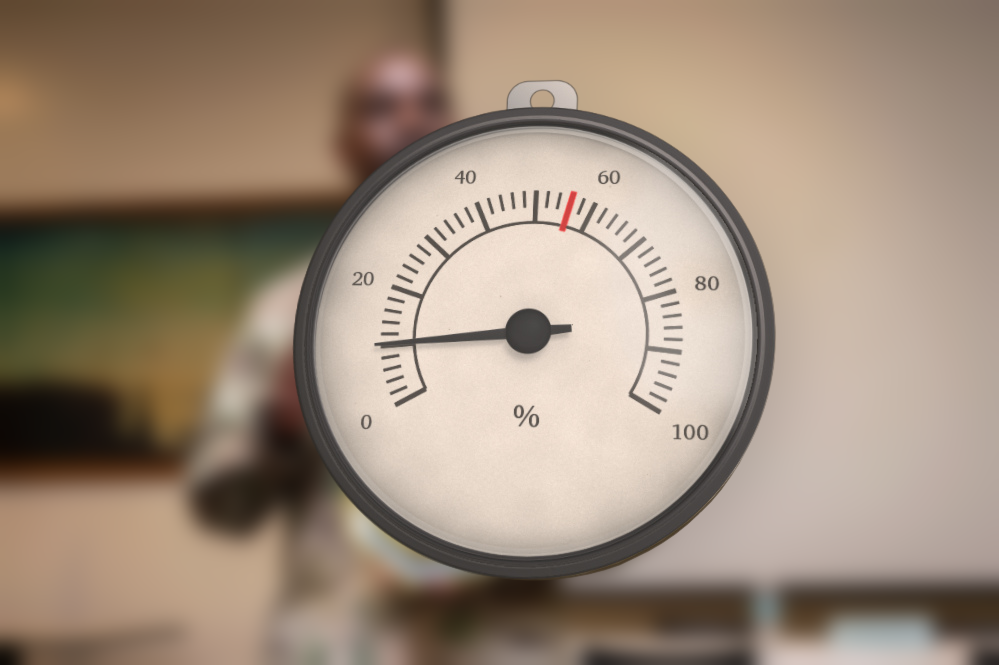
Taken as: 10 %
